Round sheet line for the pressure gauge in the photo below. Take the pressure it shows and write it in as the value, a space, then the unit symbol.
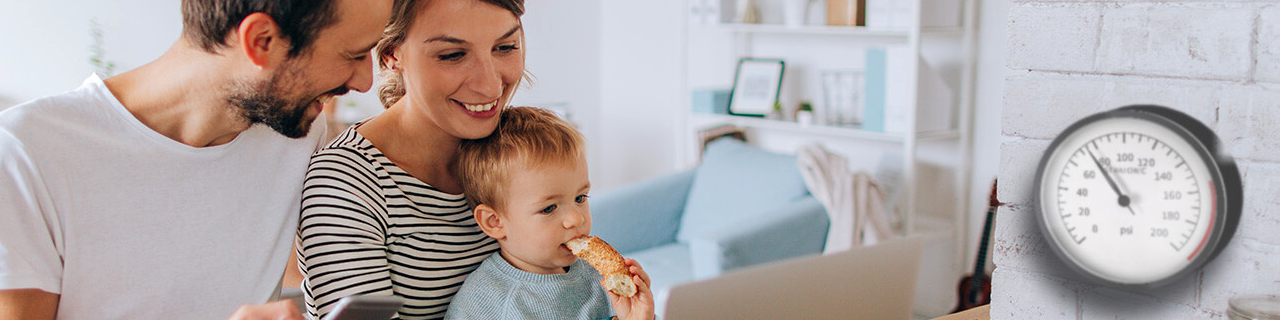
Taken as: 75 psi
